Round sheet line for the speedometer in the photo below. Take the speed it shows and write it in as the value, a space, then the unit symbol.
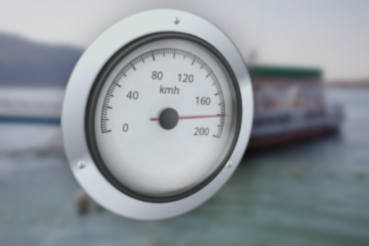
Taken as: 180 km/h
